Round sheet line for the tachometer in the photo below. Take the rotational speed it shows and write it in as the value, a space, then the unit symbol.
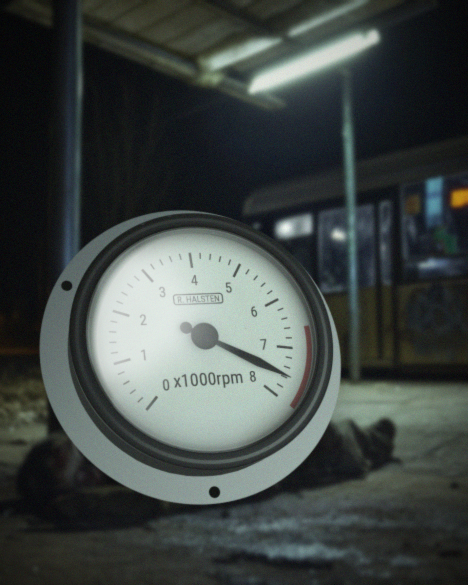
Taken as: 7600 rpm
